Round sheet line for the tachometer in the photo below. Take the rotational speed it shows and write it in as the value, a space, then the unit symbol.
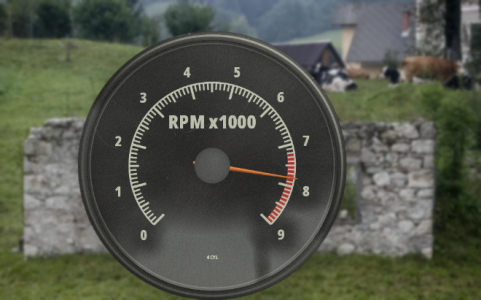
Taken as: 7800 rpm
